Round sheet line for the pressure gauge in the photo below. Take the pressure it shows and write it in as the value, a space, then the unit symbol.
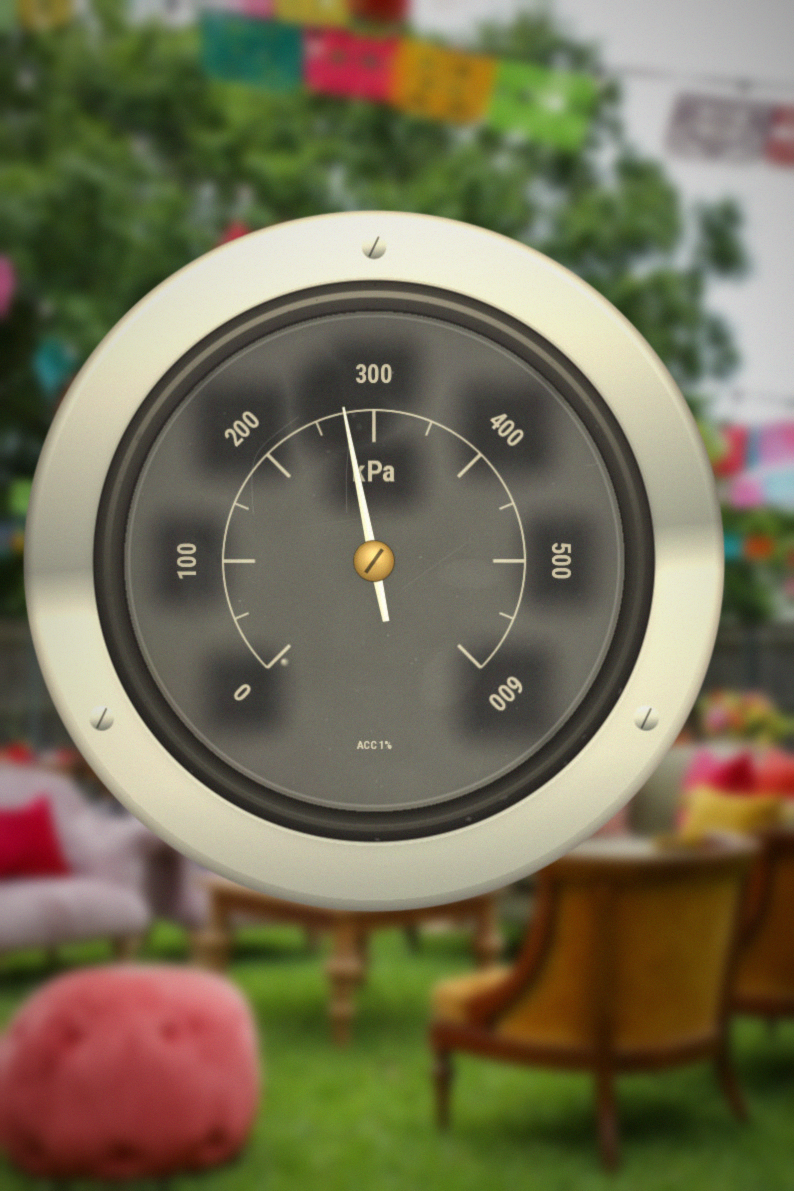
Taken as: 275 kPa
